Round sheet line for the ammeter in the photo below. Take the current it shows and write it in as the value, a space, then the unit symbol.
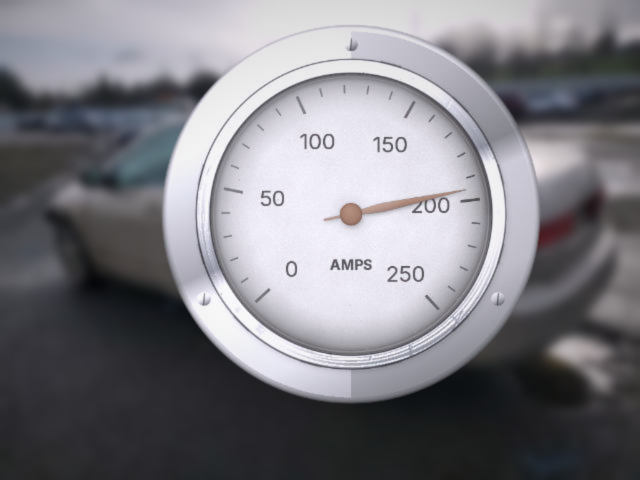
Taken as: 195 A
